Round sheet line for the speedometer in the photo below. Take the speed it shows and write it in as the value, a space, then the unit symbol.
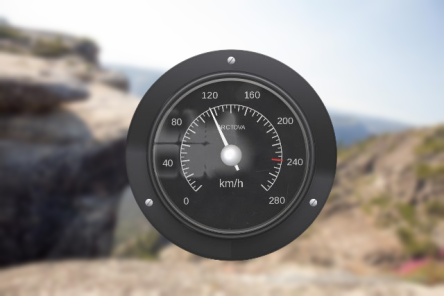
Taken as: 115 km/h
